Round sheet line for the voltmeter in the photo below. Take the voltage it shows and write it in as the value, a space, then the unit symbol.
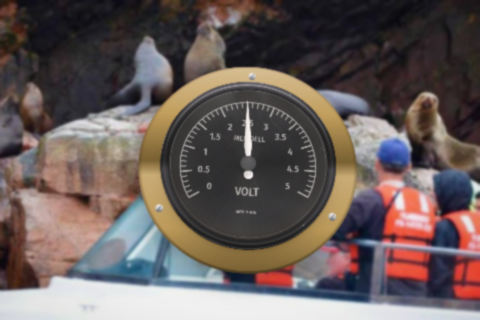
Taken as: 2.5 V
